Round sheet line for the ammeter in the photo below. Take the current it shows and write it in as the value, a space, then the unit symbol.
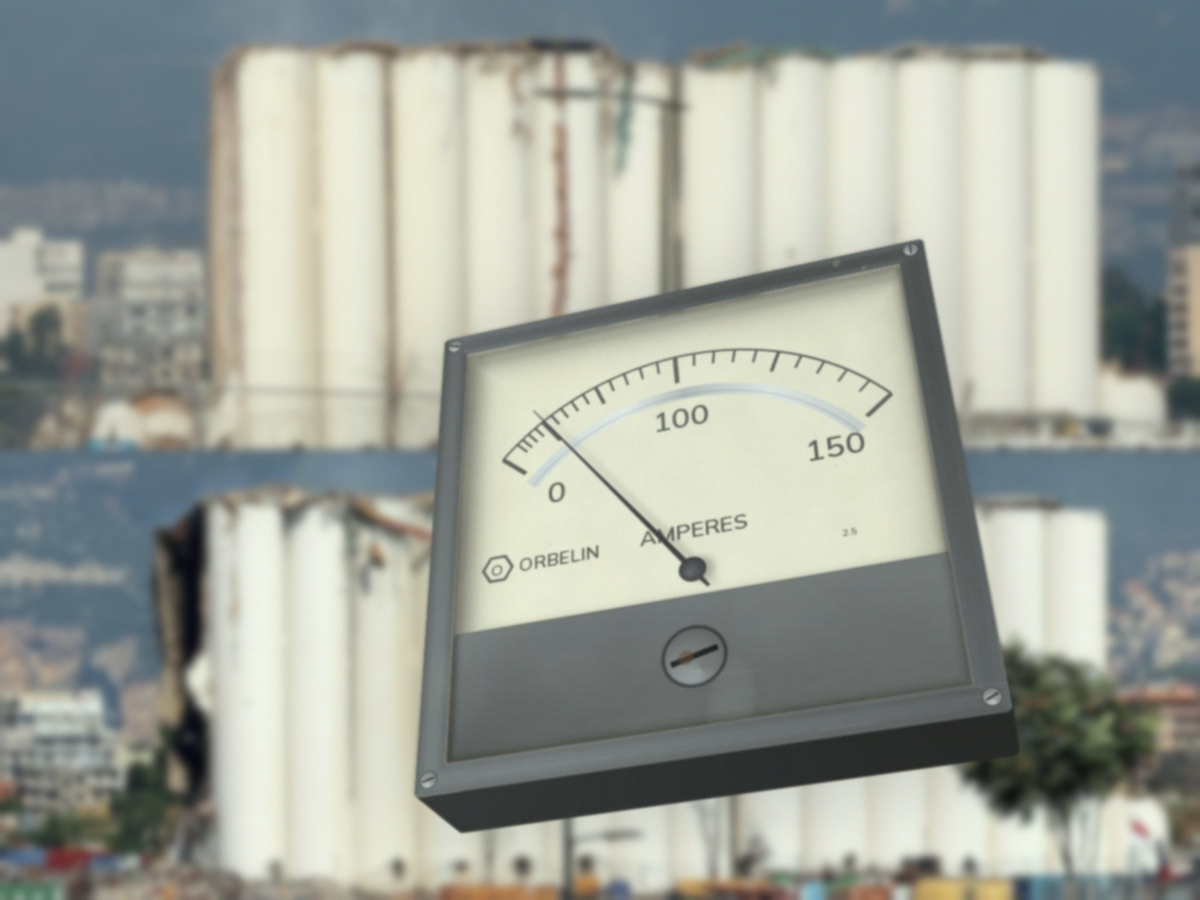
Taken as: 50 A
